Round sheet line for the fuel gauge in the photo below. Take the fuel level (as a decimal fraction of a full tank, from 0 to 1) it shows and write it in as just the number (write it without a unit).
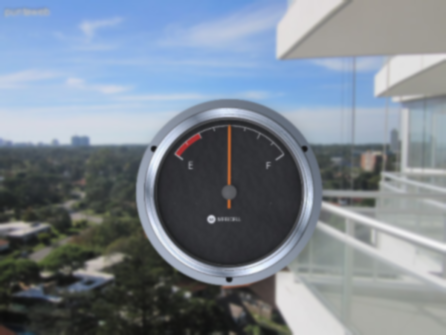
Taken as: 0.5
